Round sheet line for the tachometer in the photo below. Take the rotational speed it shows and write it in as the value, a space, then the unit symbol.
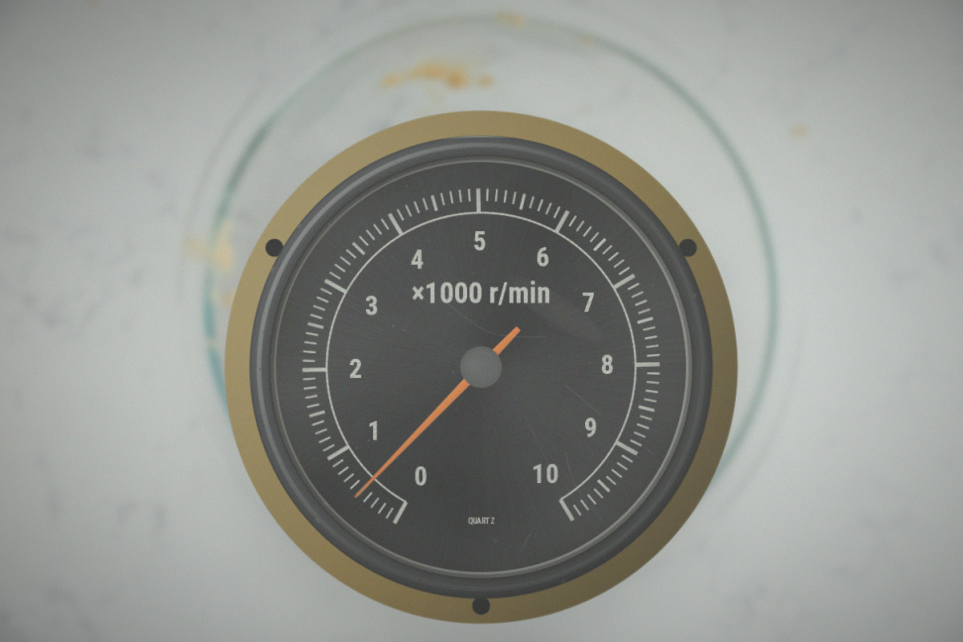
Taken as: 500 rpm
